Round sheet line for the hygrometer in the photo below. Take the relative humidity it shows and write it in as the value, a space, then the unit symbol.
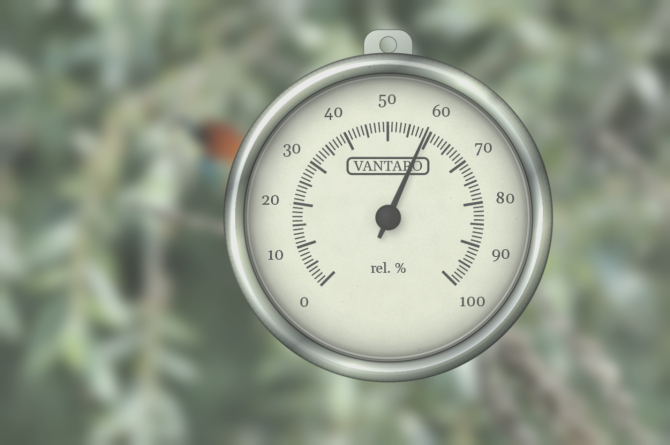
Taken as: 59 %
